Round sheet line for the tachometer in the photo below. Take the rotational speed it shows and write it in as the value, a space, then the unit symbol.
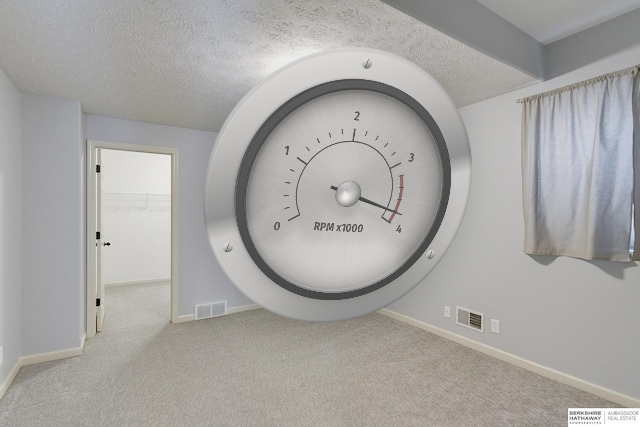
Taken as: 3800 rpm
